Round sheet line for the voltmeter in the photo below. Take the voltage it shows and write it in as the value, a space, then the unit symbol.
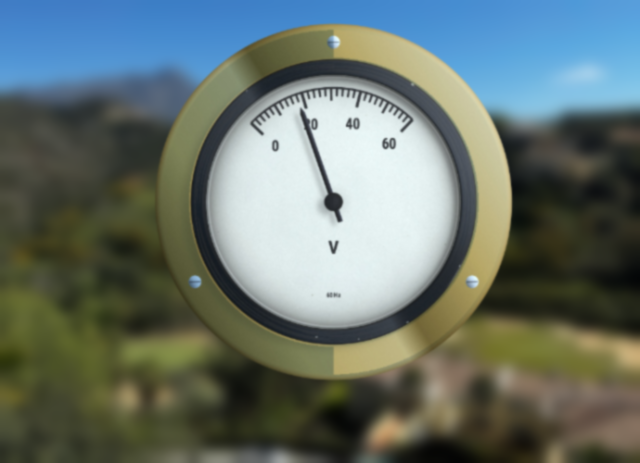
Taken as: 18 V
